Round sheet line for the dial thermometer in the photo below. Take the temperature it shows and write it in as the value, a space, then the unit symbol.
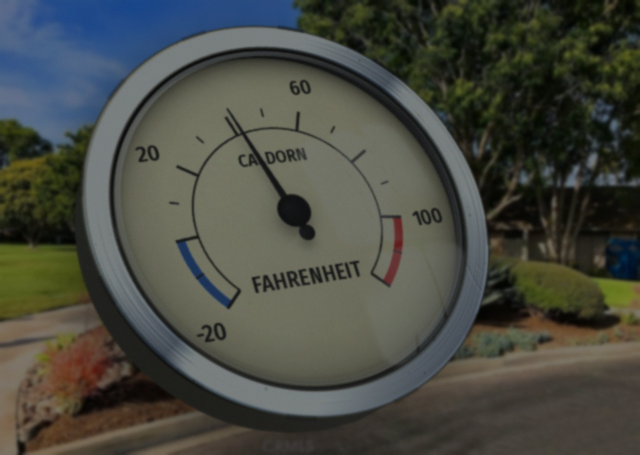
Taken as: 40 °F
